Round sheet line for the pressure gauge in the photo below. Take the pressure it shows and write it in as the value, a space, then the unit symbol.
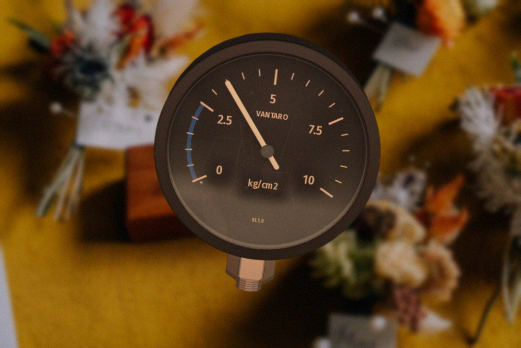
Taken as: 3.5 kg/cm²
